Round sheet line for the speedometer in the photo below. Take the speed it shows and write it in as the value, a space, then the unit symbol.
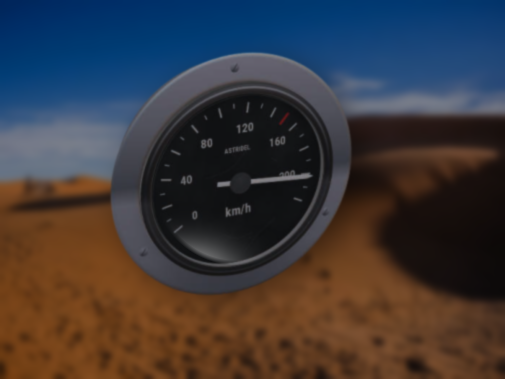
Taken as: 200 km/h
